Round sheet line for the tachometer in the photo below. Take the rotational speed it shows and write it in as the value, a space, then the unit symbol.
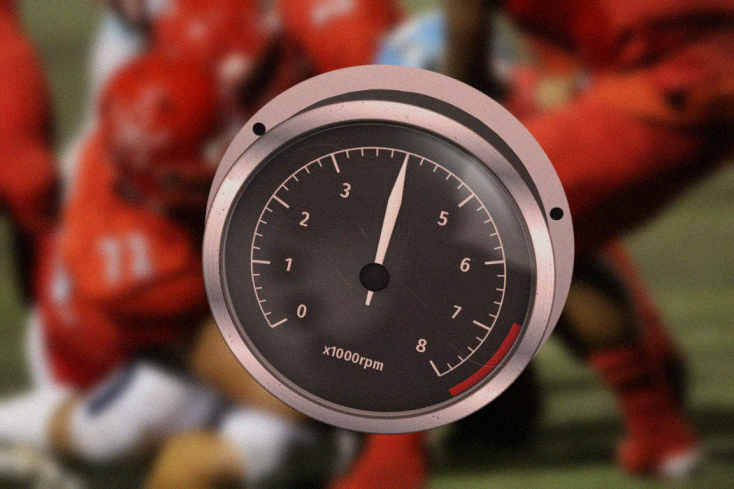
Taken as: 4000 rpm
